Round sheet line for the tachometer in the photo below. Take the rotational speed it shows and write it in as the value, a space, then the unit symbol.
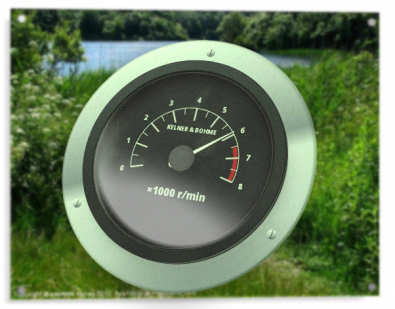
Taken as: 6000 rpm
